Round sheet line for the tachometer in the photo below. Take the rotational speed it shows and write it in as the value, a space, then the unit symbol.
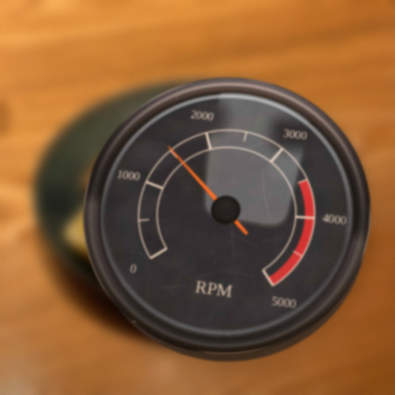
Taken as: 1500 rpm
